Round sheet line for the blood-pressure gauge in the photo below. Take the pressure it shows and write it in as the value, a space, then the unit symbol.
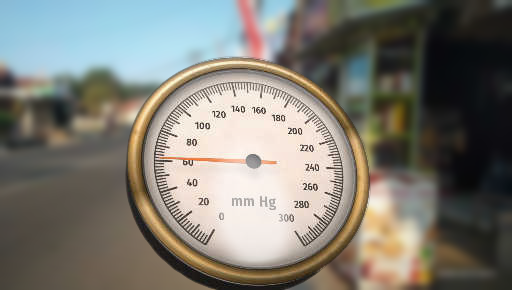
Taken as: 60 mmHg
